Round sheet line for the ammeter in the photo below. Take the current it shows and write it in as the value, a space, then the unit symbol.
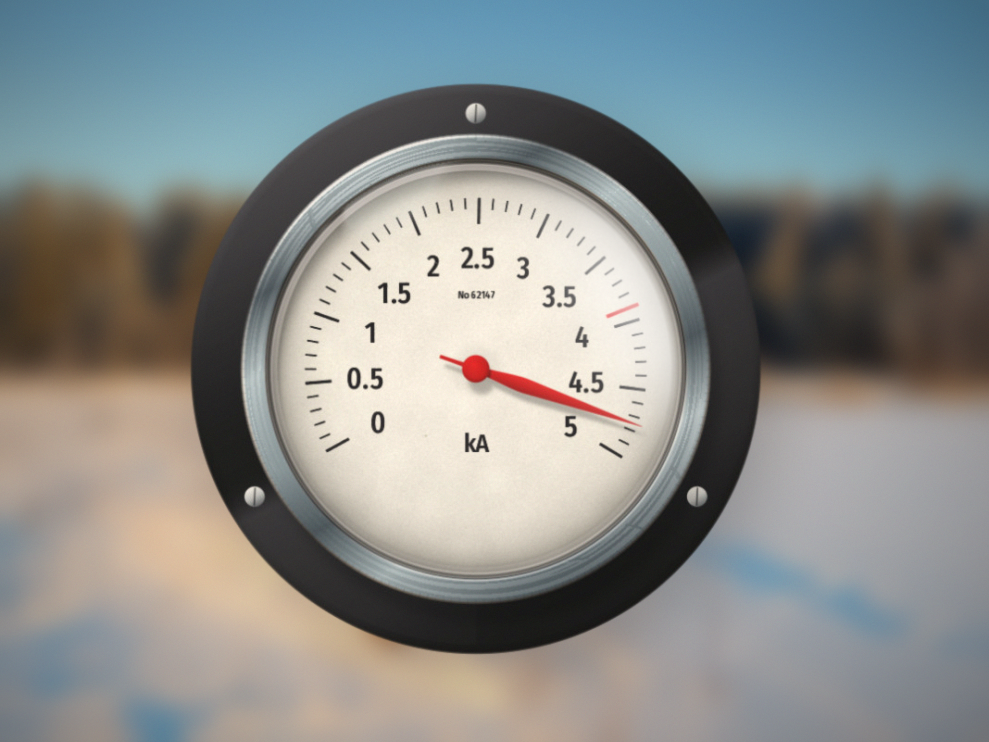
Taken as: 4.75 kA
